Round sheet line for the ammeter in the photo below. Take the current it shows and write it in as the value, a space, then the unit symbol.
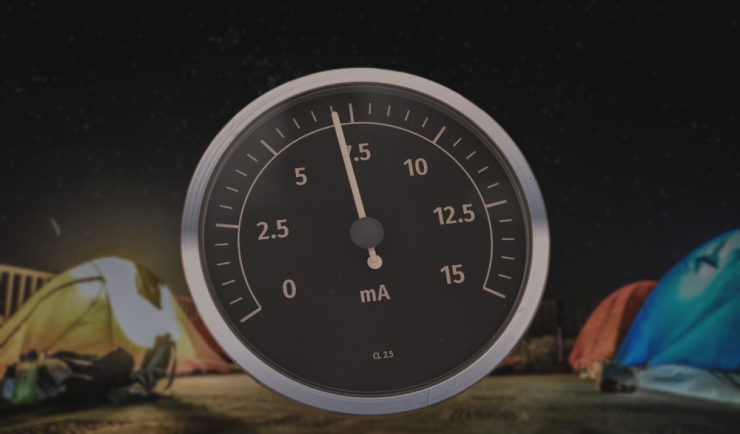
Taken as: 7 mA
